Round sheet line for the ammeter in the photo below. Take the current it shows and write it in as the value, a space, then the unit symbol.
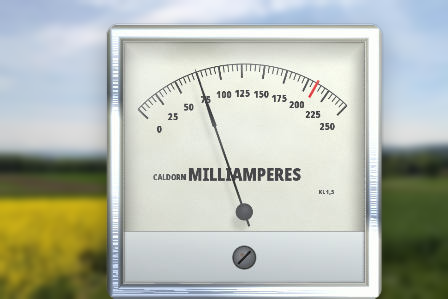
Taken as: 75 mA
